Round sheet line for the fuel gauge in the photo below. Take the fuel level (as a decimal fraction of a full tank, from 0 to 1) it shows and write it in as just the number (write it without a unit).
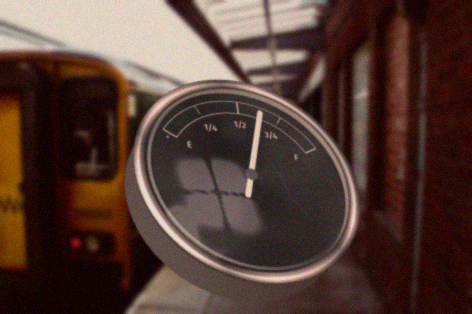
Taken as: 0.625
